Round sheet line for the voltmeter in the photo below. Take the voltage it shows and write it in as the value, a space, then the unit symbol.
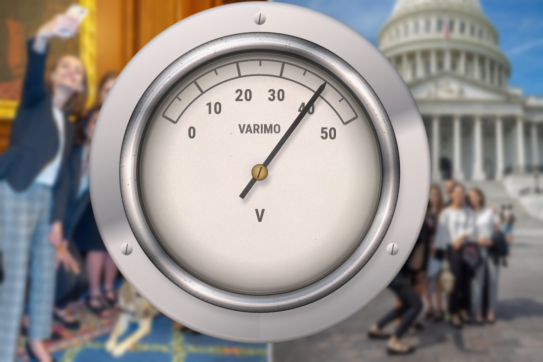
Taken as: 40 V
